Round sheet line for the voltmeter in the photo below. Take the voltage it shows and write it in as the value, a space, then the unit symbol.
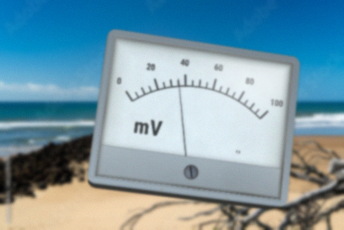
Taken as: 35 mV
